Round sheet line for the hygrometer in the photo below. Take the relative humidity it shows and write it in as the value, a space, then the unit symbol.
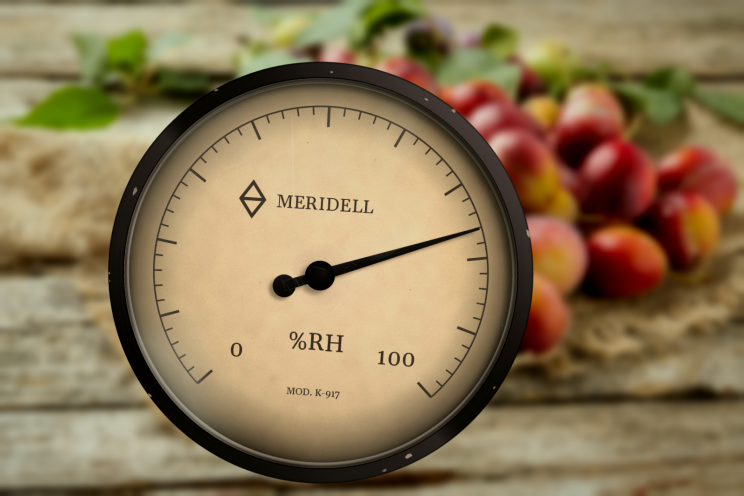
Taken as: 76 %
